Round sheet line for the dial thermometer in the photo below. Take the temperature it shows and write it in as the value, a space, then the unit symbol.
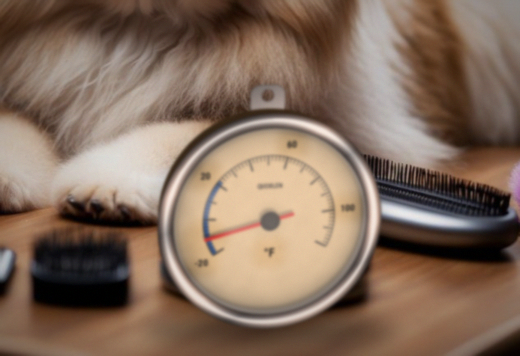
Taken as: -10 °F
